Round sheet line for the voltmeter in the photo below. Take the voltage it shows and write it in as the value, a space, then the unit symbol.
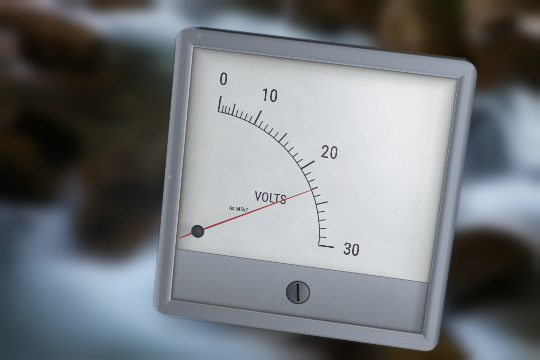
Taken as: 23 V
